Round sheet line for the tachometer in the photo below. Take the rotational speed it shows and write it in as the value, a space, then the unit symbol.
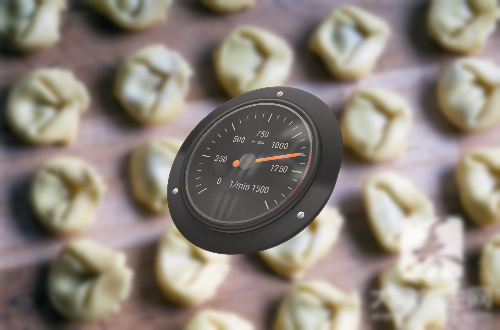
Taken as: 1150 rpm
